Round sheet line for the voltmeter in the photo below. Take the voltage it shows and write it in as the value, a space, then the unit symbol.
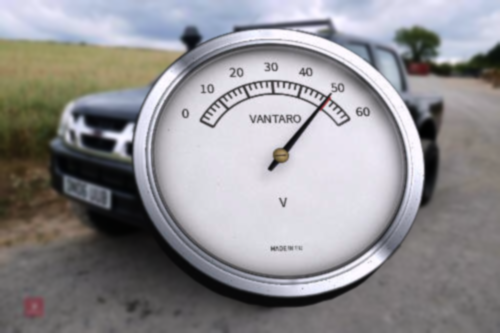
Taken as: 50 V
